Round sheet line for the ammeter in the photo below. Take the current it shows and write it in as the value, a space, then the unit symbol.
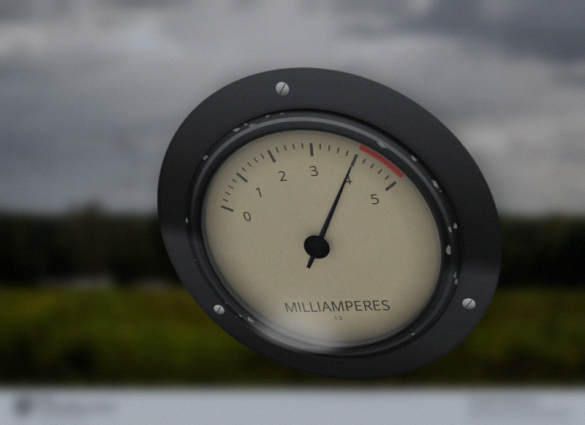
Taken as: 4 mA
